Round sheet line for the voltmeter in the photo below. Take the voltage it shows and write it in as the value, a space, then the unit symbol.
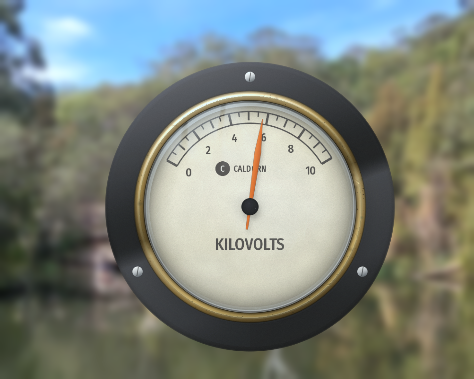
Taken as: 5.75 kV
